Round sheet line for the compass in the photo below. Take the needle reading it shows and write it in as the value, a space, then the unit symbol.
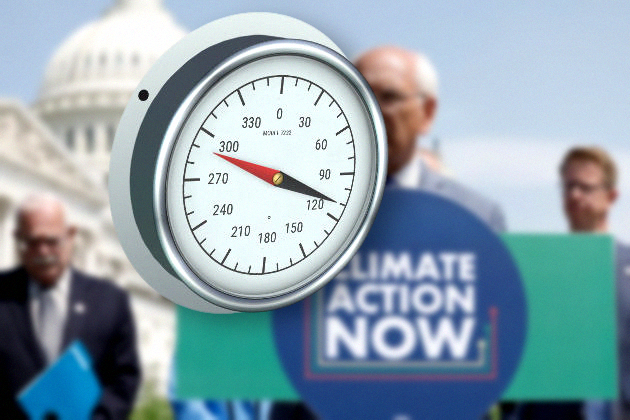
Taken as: 290 °
